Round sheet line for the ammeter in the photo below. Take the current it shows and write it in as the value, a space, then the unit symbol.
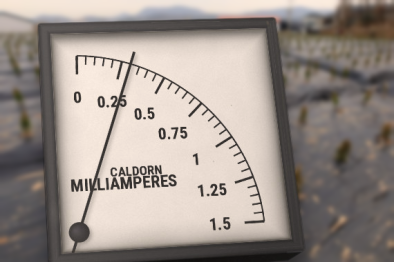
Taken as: 0.3 mA
